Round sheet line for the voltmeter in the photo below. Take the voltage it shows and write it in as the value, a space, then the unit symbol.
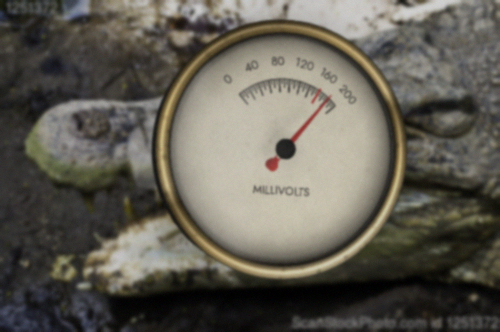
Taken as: 180 mV
